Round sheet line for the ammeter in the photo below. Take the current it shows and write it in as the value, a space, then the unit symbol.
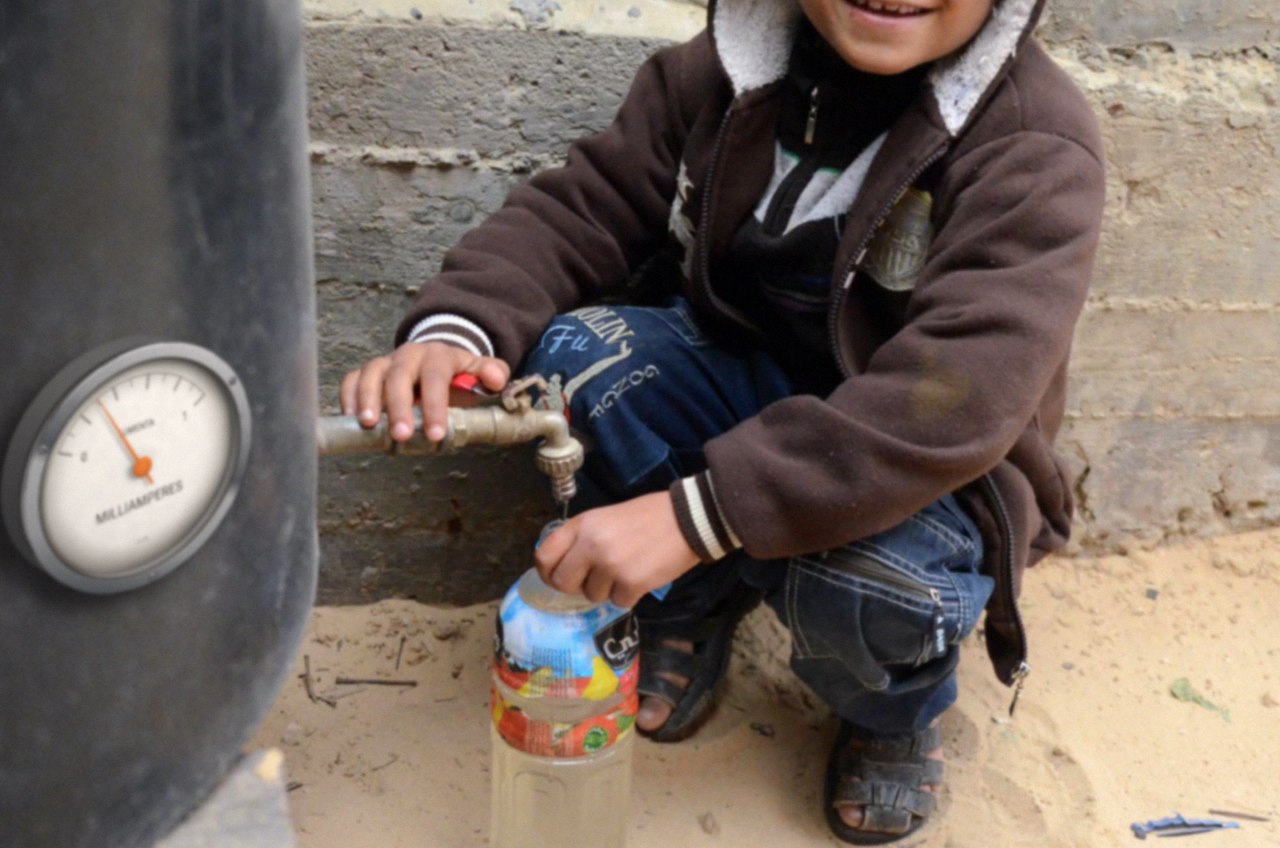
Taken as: 0.3 mA
